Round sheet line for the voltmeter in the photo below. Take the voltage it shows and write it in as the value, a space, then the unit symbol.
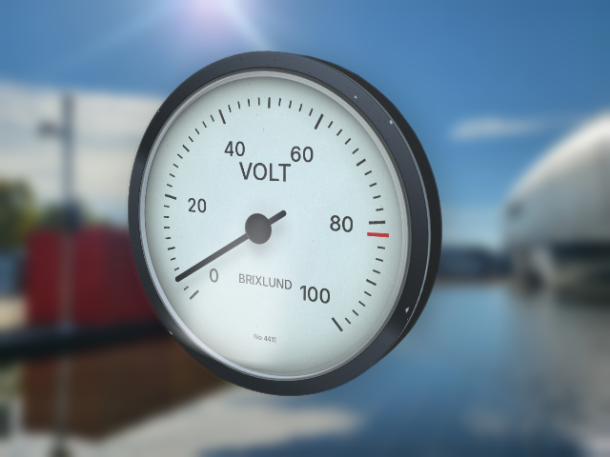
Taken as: 4 V
